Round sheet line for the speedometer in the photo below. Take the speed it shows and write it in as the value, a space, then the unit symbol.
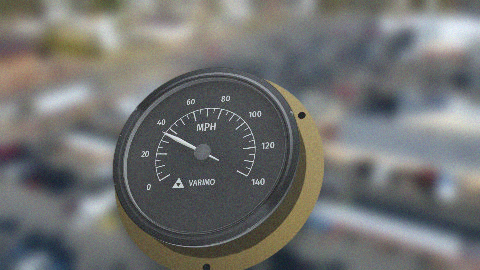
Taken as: 35 mph
